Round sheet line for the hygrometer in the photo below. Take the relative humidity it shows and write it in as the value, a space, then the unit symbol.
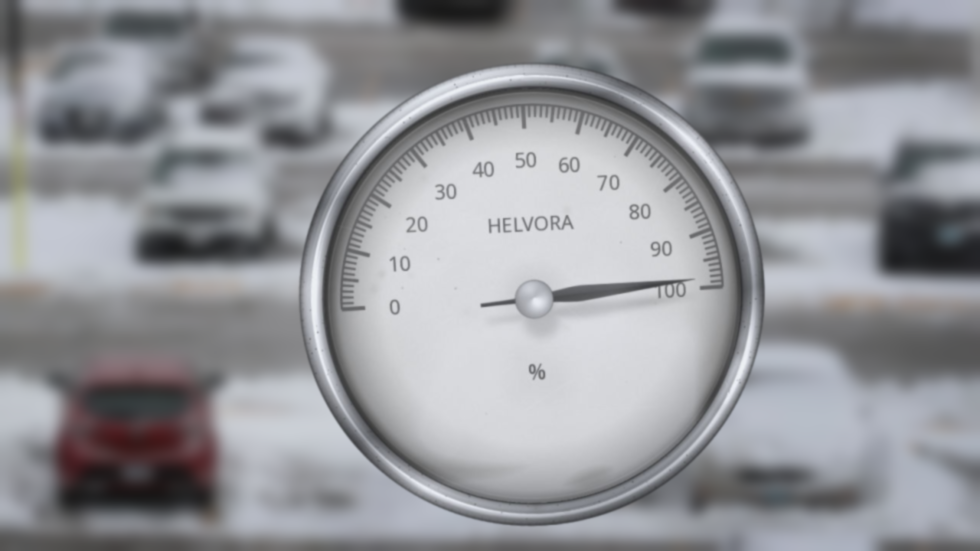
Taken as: 98 %
